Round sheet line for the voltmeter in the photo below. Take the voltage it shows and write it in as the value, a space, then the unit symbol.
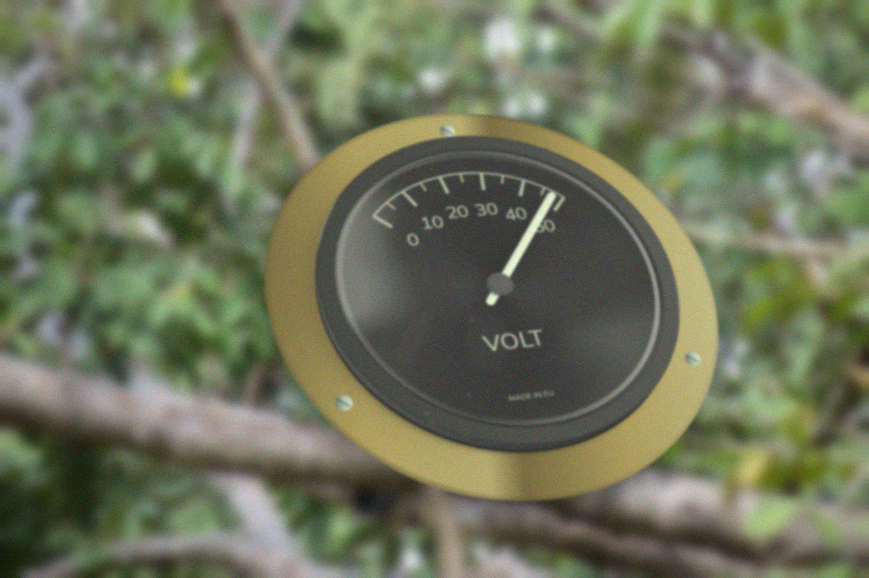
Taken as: 47.5 V
